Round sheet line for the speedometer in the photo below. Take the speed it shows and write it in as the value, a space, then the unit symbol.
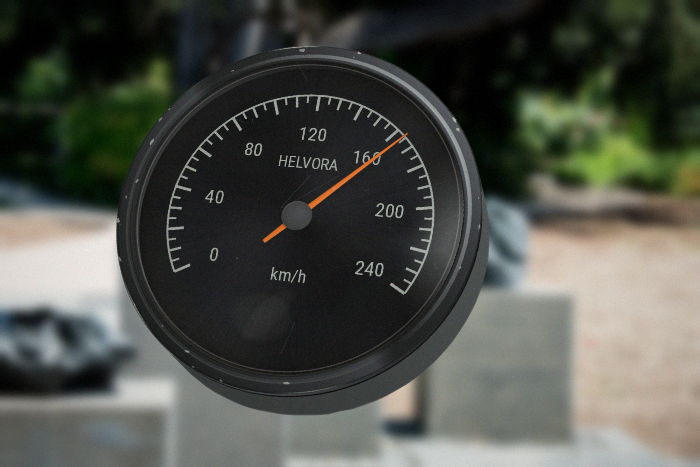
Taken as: 165 km/h
